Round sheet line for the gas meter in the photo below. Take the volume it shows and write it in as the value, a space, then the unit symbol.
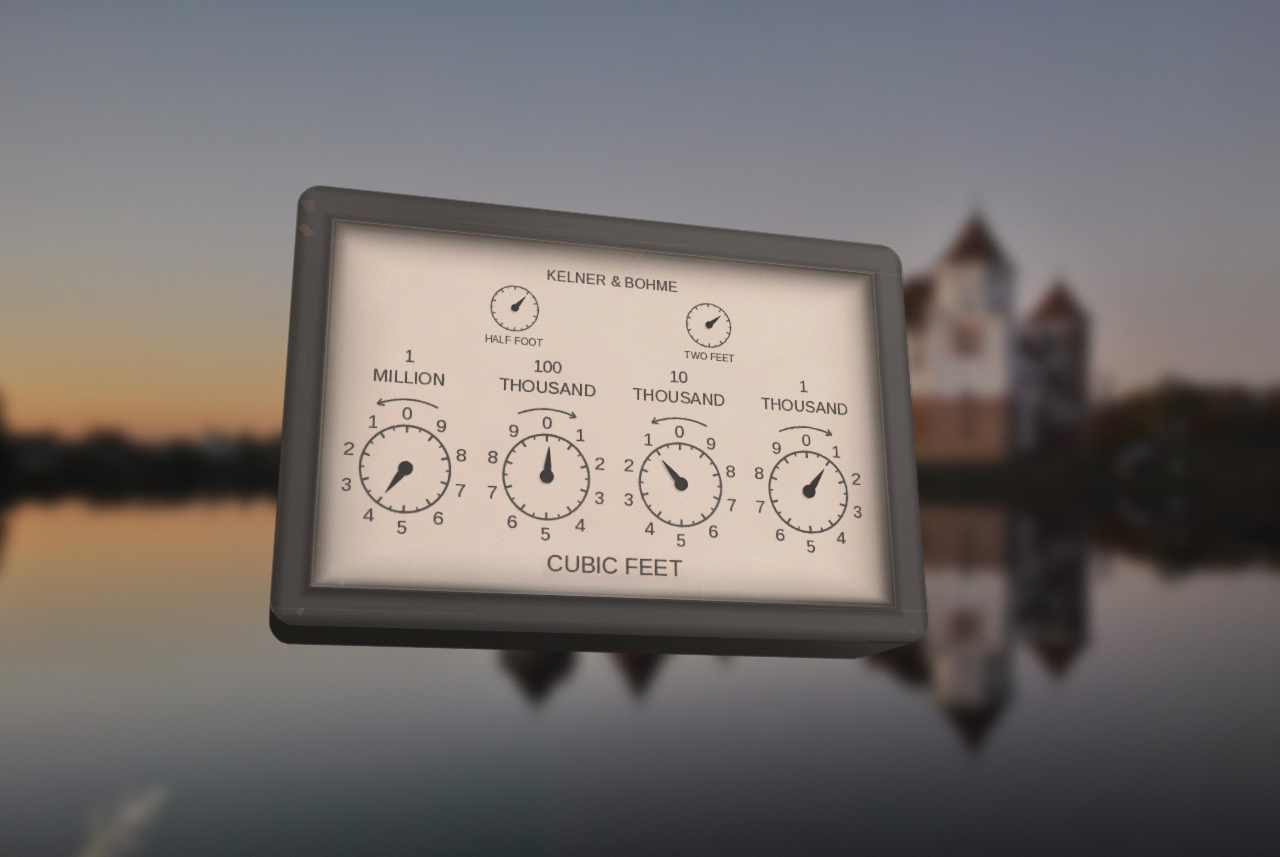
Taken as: 401100 ft³
